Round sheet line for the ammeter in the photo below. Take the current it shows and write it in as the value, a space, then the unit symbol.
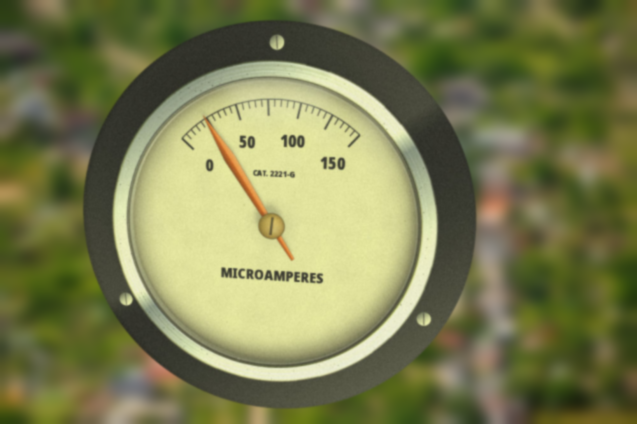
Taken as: 25 µA
